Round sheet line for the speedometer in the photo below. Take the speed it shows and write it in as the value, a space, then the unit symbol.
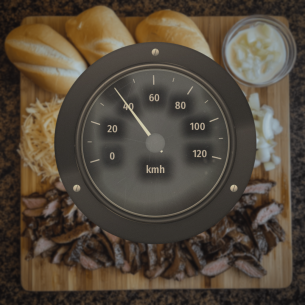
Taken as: 40 km/h
